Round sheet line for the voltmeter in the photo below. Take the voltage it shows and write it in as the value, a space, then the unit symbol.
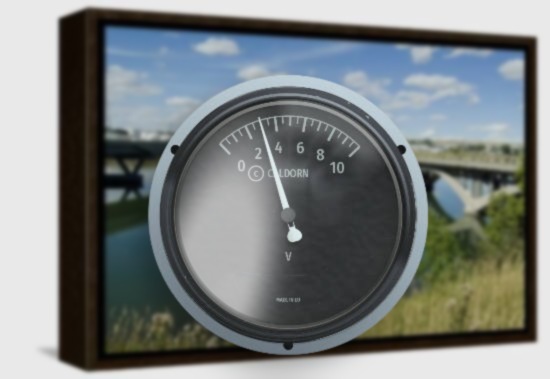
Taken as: 3 V
